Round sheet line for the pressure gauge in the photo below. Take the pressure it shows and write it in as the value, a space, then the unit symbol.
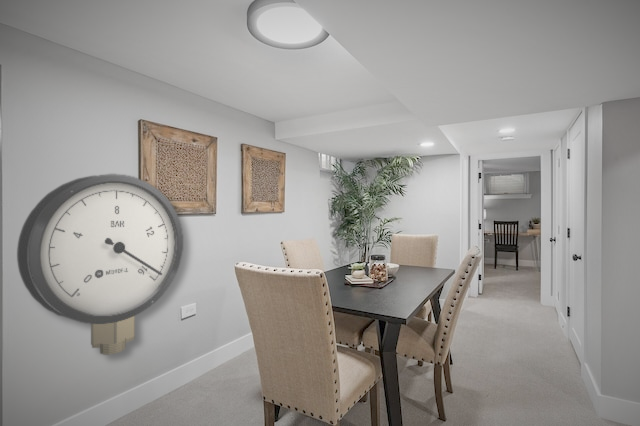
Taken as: 15.5 bar
